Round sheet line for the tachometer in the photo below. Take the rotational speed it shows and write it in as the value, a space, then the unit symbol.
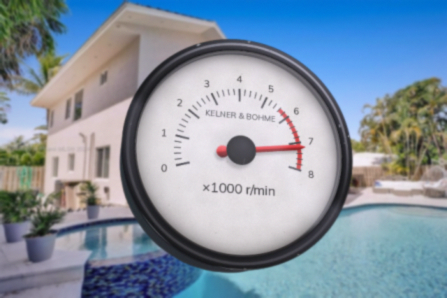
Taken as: 7200 rpm
